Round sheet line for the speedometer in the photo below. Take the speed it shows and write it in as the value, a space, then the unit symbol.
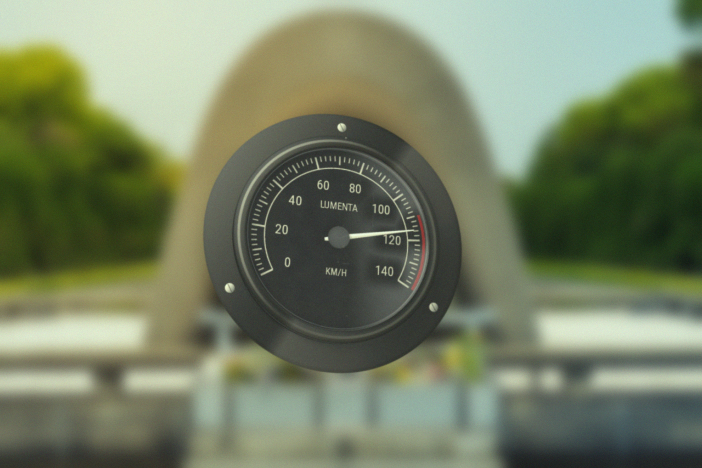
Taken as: 116 km/h
